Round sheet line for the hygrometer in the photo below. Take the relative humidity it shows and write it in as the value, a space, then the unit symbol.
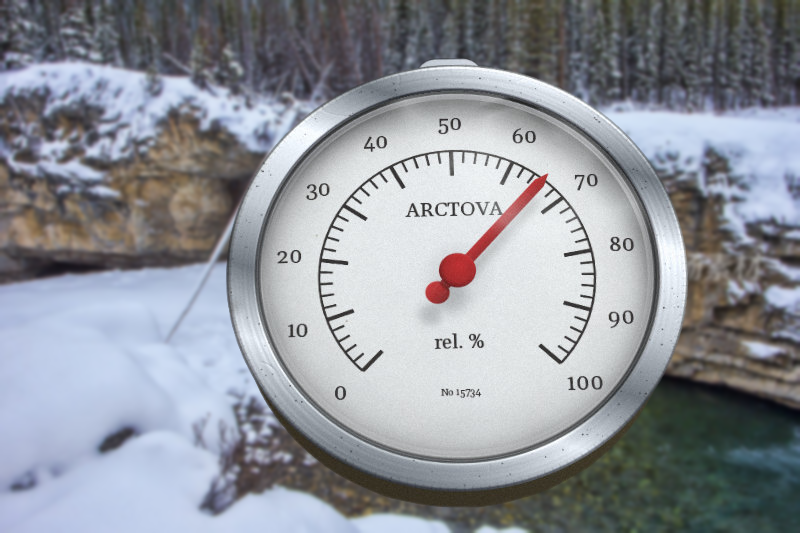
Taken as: 66 %
